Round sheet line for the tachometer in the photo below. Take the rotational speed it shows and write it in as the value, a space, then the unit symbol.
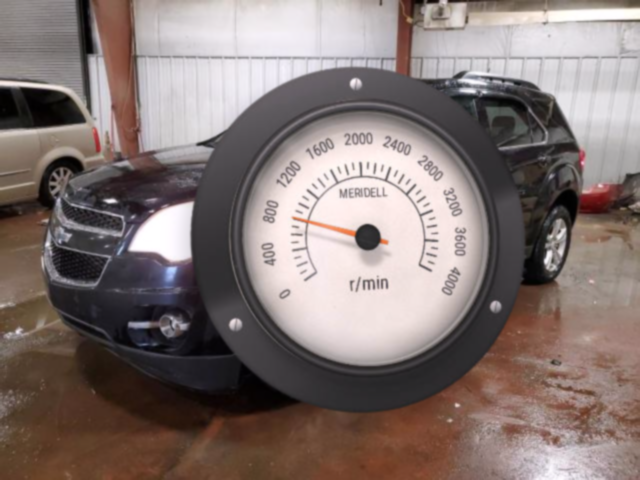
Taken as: 800 rpm
